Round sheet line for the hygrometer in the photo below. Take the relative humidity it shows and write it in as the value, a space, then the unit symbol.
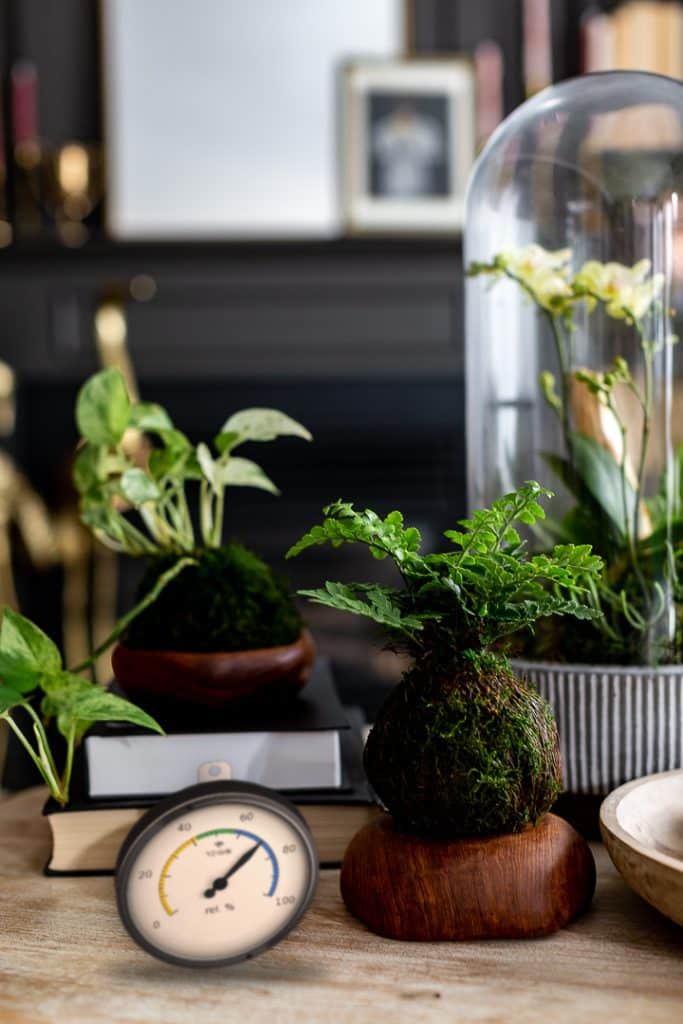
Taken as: 70 %
